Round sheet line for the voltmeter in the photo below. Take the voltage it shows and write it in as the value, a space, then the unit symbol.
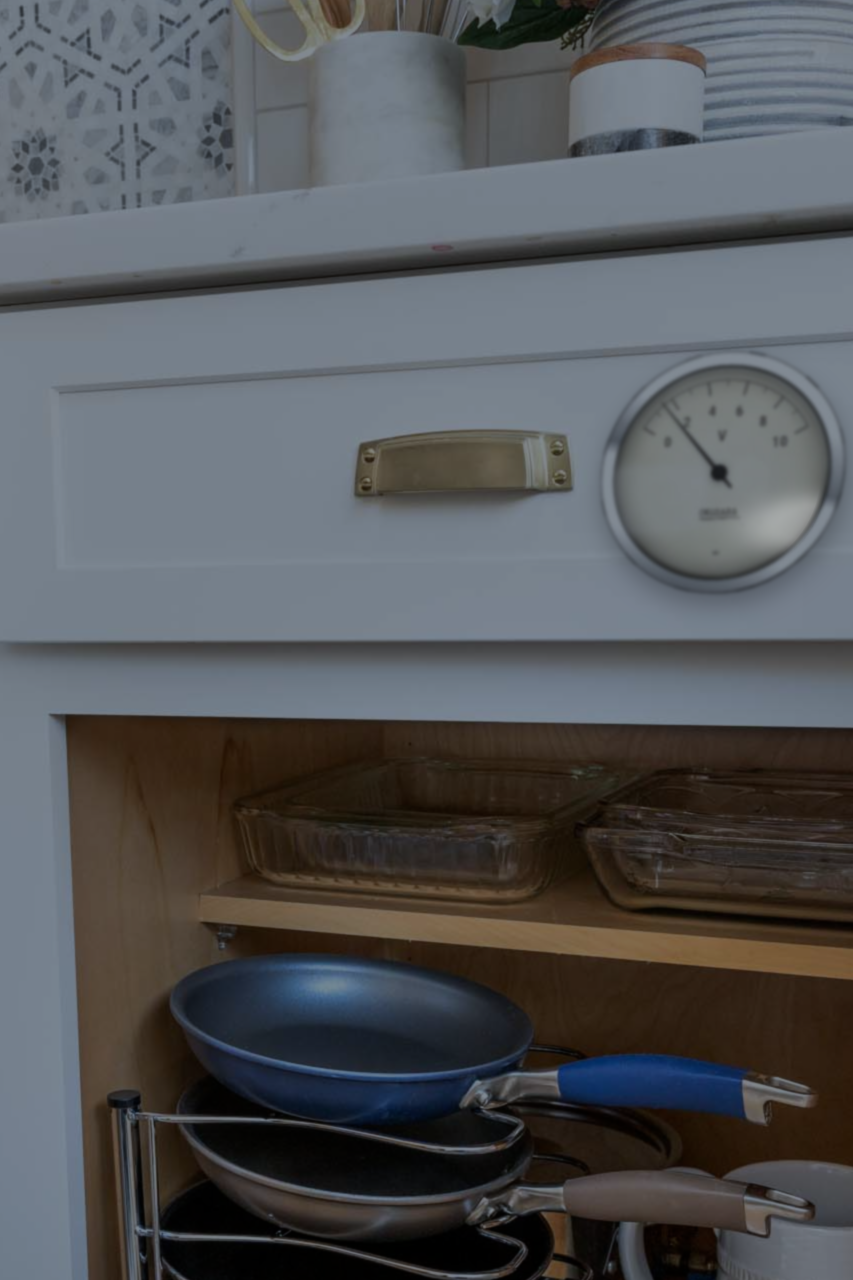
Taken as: 1.5 V
